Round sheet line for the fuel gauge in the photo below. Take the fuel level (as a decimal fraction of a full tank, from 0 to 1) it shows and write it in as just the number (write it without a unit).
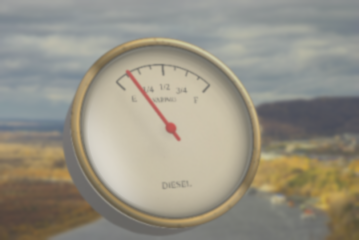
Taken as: 0.125
